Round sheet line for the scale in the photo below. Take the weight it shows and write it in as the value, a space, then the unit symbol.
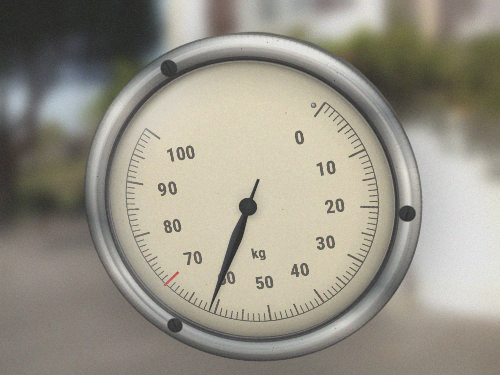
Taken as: 61 kg
